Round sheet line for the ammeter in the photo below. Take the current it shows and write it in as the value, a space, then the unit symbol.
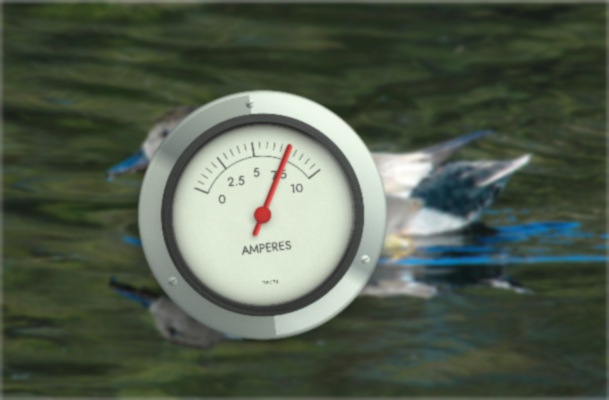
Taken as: 7.5 A
